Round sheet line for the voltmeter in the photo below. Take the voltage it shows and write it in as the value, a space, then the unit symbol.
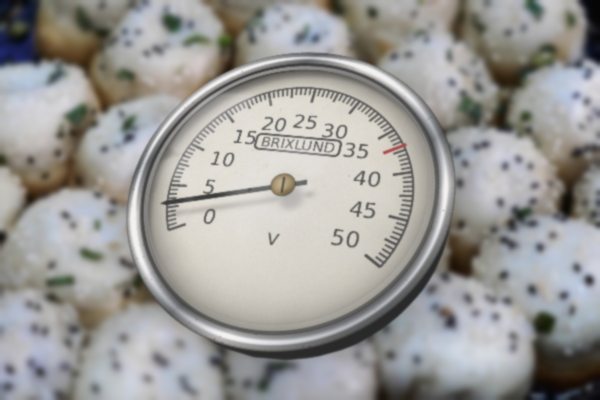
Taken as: 2.5 V
